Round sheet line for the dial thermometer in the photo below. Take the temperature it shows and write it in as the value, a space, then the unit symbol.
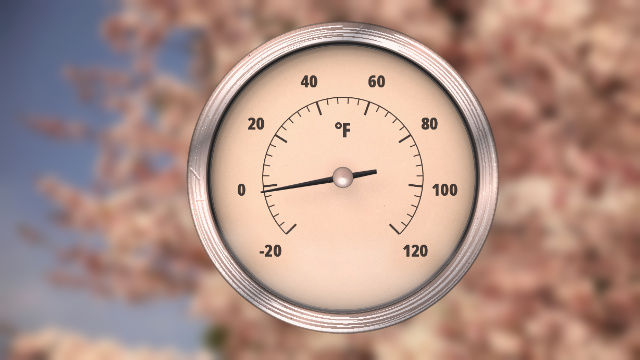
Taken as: -2 °F
